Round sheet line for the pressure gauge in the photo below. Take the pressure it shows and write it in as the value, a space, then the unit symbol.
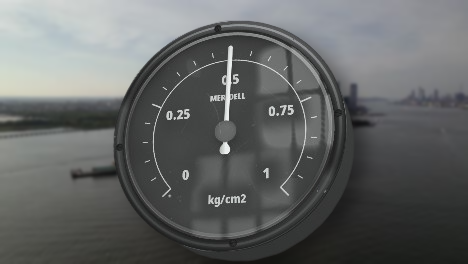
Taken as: 0.5 kg/cm²
